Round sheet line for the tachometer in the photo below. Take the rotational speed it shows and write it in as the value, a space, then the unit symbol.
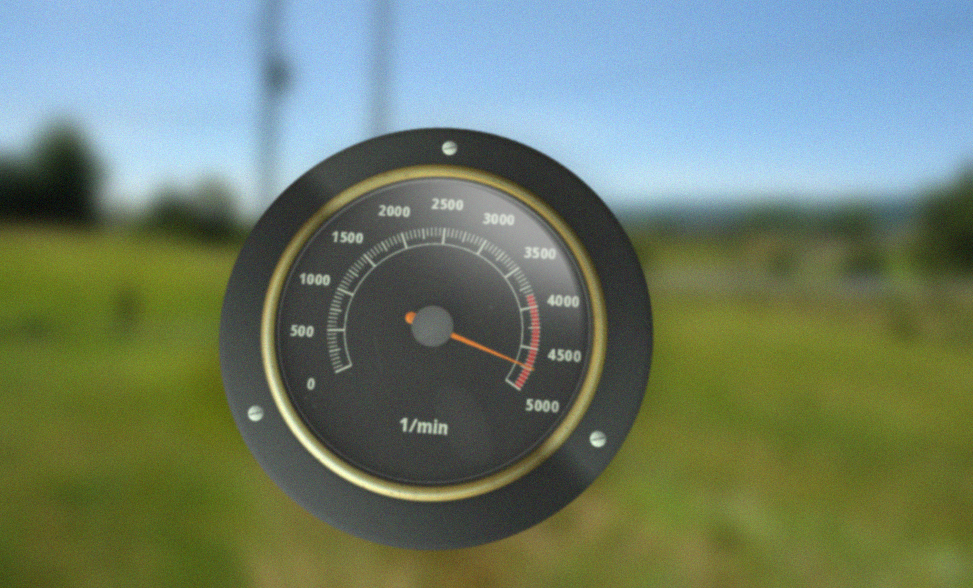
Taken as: 4750 rpm
